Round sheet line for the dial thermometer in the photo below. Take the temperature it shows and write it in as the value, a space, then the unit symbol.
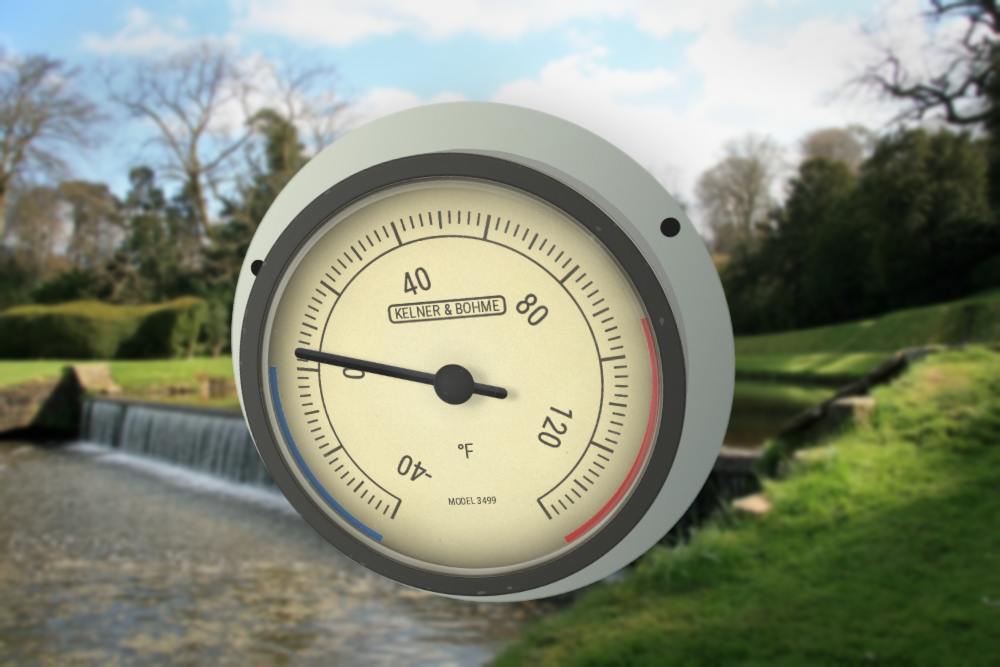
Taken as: 4 °F
